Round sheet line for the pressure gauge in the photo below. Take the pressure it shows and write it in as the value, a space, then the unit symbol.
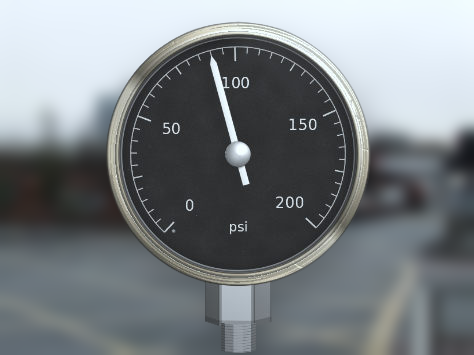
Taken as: 90 psi
